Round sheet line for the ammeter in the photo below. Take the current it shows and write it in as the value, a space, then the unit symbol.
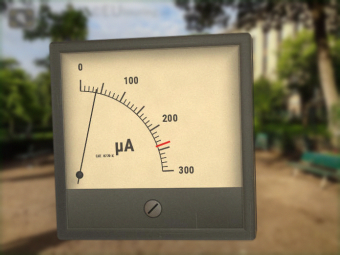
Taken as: 40 µA
